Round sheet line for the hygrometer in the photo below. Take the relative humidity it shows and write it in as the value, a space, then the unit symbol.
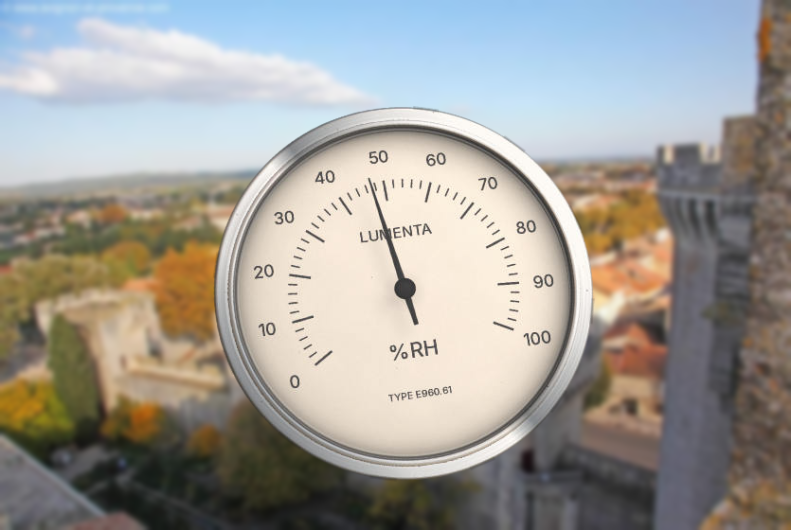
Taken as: 47 %
